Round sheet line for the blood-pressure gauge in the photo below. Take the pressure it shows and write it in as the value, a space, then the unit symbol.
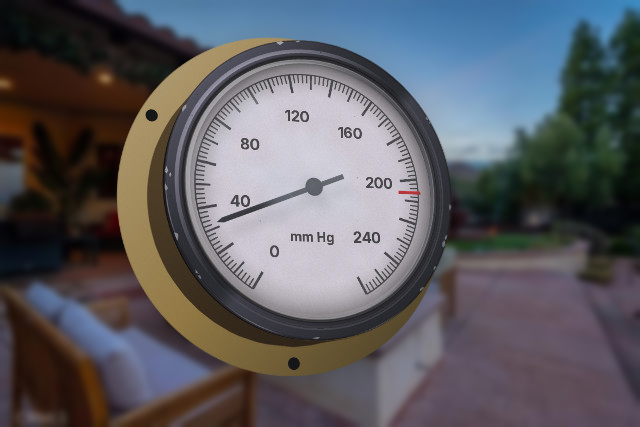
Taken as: 32 mmHg
